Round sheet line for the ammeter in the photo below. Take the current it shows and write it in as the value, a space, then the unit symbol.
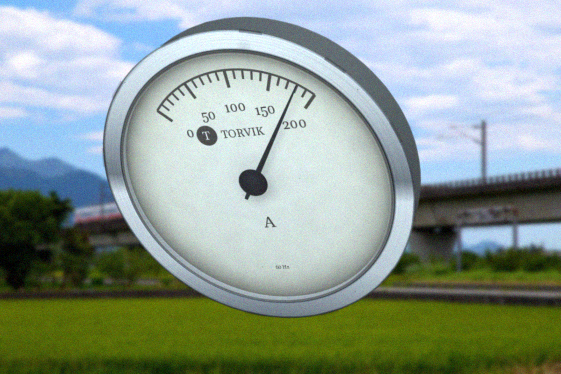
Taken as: 180 A
